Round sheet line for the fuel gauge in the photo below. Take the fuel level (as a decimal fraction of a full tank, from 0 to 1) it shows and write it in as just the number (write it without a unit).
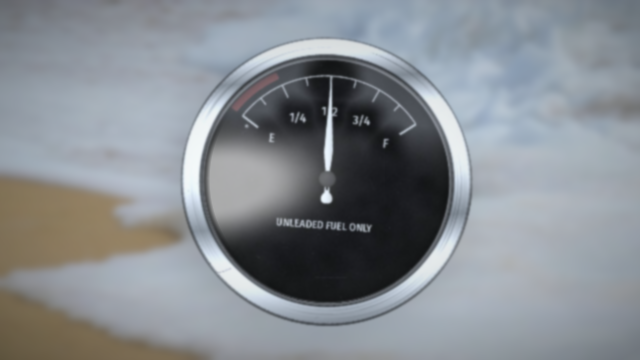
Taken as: 0.5
